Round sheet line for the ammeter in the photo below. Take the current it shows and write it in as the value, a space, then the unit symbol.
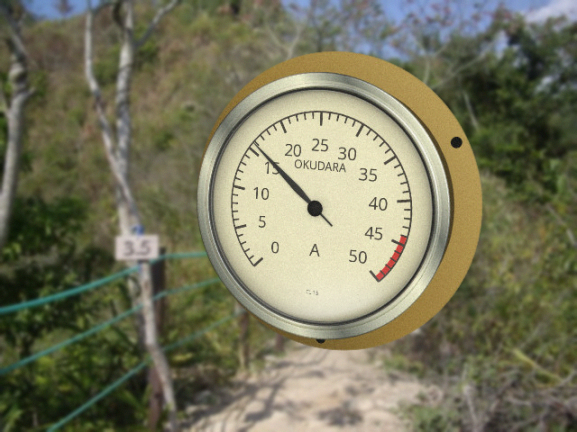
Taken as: 16 A
